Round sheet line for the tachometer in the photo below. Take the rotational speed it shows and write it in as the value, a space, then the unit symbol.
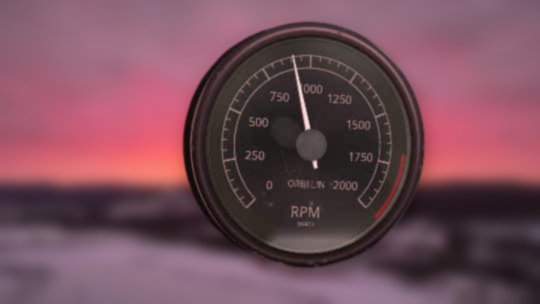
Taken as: 900 rpm
